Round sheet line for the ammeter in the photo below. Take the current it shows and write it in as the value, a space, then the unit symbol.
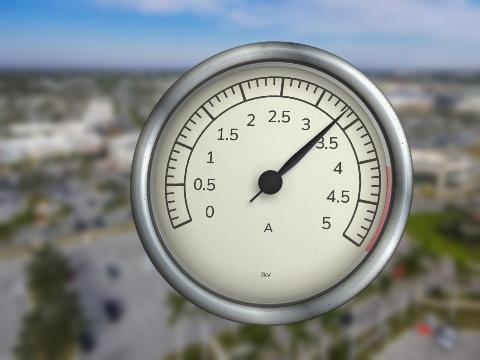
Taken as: 3.35 A
